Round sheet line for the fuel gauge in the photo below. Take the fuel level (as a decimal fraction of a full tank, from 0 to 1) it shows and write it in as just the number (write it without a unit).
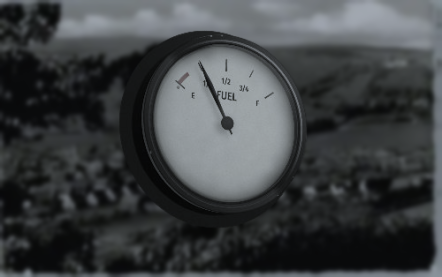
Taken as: 0.25
